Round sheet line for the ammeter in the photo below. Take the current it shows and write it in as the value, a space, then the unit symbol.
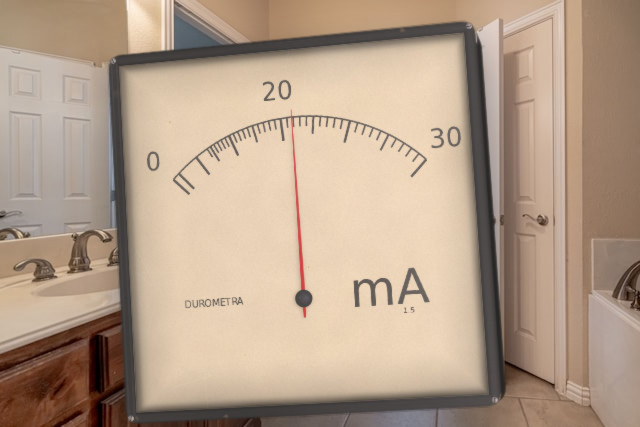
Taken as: 21 mA
